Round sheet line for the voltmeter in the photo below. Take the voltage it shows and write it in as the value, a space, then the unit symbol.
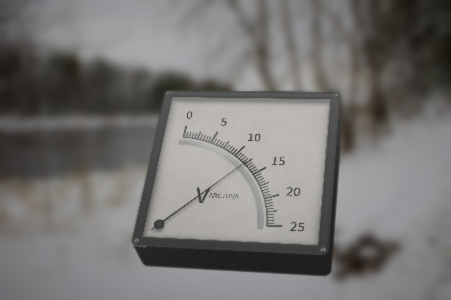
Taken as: 12.5 V
